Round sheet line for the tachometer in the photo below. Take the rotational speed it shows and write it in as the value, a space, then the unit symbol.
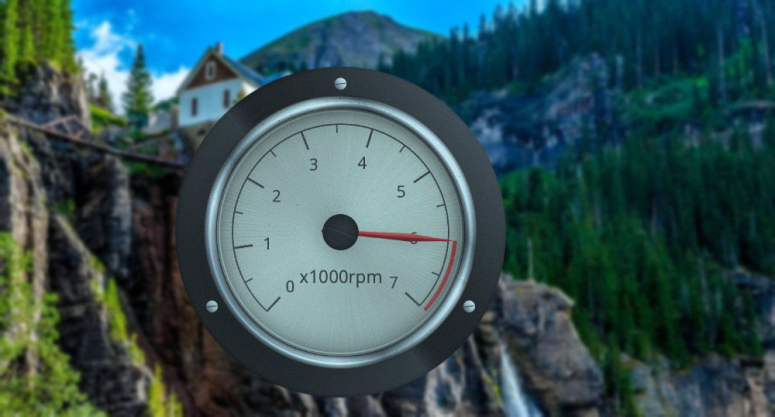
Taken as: 6000 rpm
